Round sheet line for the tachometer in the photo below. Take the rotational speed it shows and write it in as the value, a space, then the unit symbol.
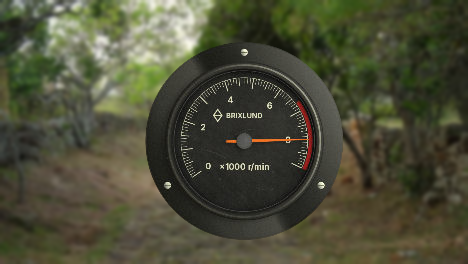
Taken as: 8000 rpm
